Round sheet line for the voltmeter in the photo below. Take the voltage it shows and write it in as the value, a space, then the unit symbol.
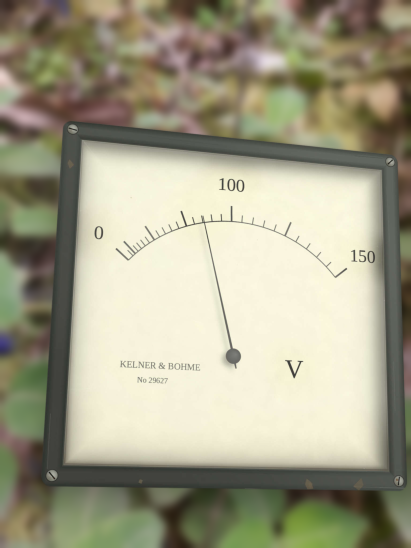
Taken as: 85 V
